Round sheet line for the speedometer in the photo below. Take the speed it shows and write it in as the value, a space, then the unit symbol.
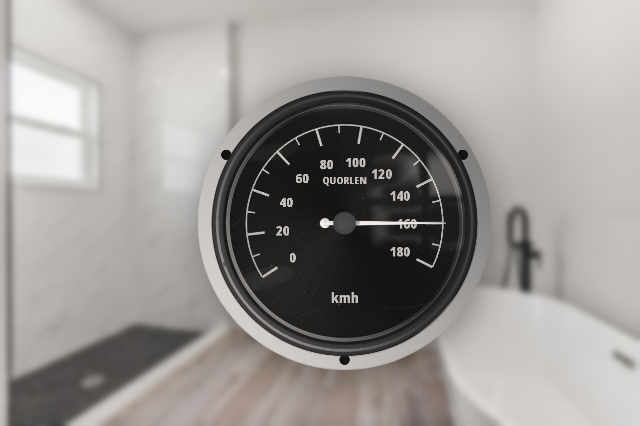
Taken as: 160 km/h
